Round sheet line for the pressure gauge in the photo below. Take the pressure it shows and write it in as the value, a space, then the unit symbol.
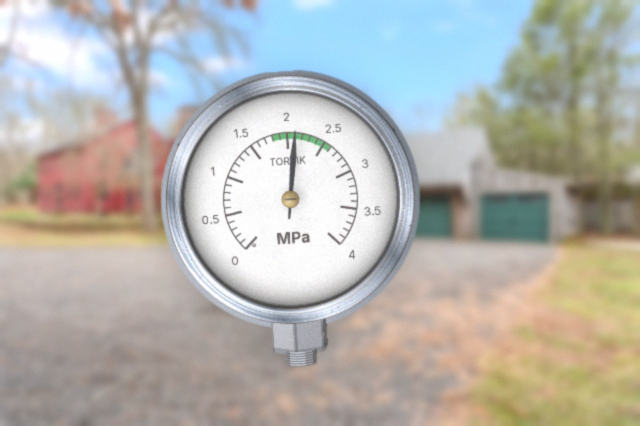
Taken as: 2.1 MPa
